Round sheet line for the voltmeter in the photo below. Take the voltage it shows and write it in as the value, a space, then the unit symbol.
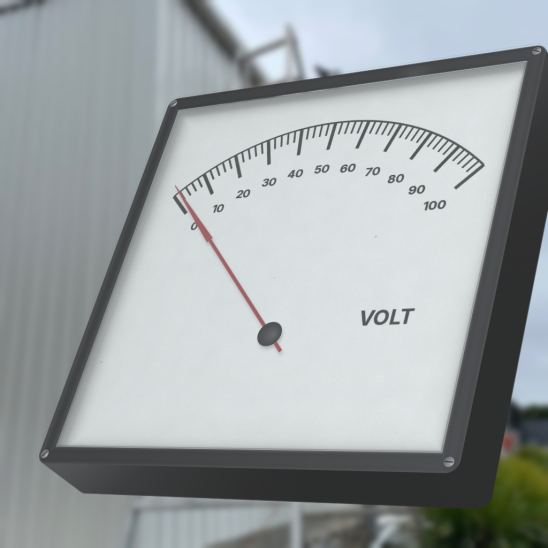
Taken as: 2 V
